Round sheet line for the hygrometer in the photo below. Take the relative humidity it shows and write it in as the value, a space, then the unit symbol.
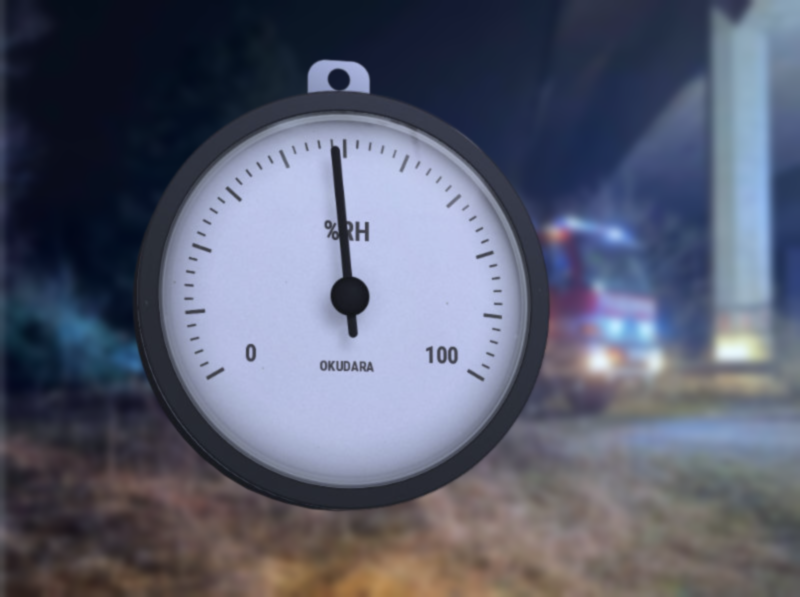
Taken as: 48 %
